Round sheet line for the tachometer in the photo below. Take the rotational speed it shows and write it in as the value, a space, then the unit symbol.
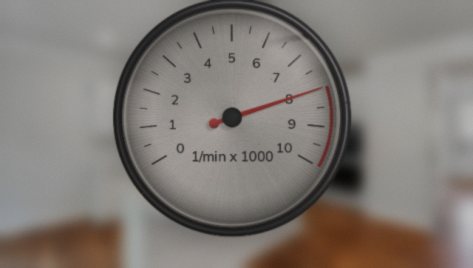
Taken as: 8000 rpm
